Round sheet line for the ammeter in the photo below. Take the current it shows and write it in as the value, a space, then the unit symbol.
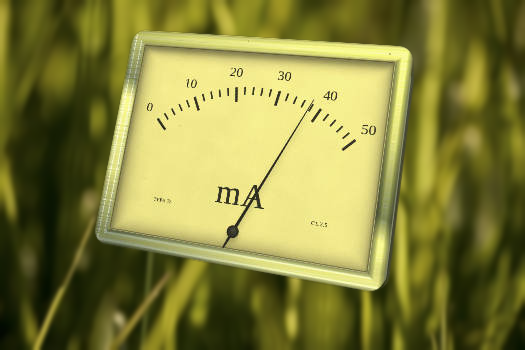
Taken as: 38 mA
